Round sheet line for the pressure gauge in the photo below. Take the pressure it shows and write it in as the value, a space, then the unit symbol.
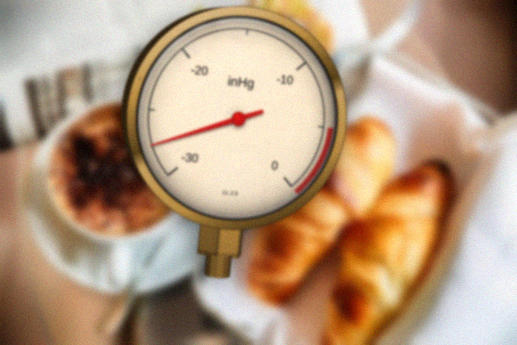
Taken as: -27.5 inHg
